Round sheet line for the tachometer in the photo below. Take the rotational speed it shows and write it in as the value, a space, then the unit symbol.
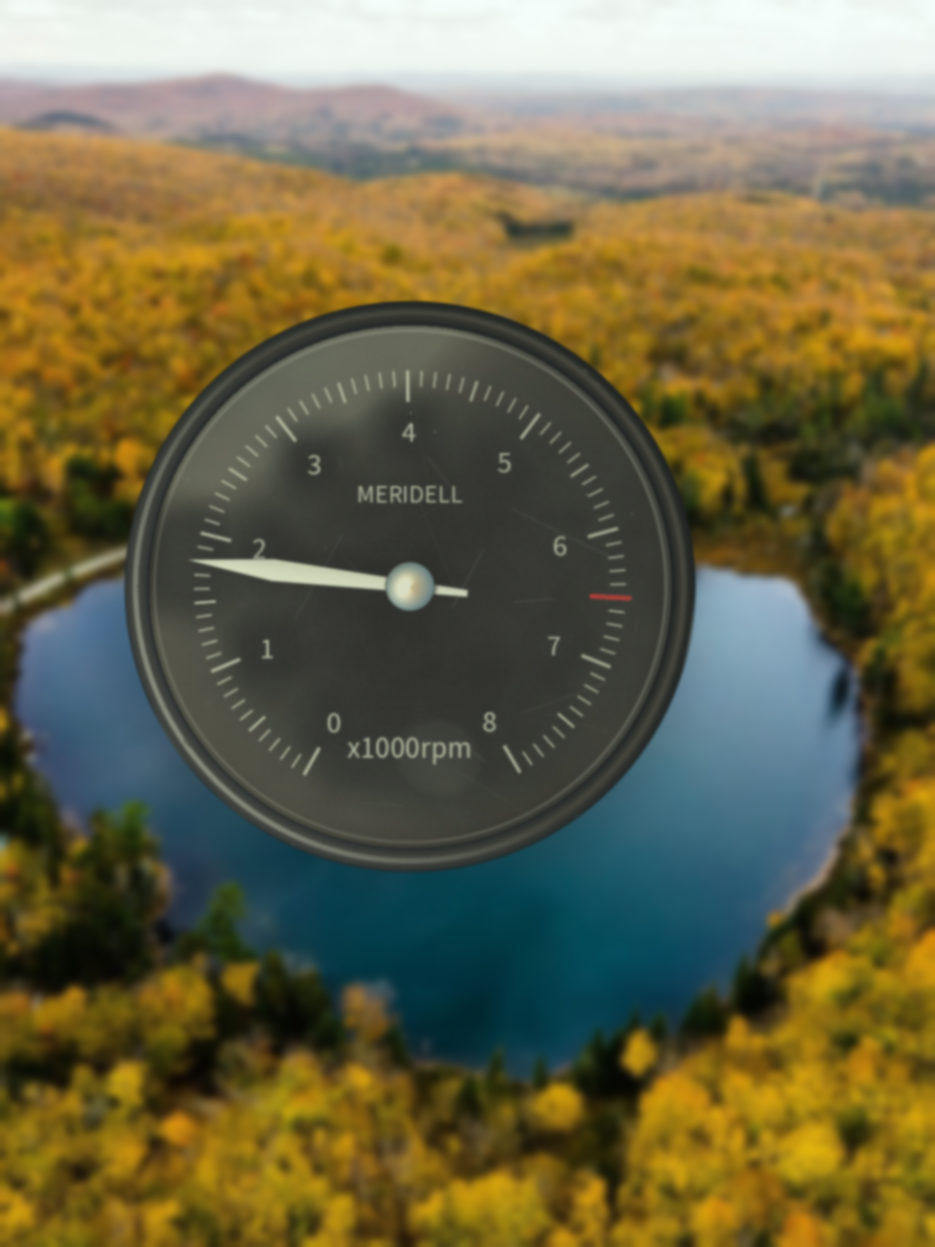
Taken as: 1800 rpm
